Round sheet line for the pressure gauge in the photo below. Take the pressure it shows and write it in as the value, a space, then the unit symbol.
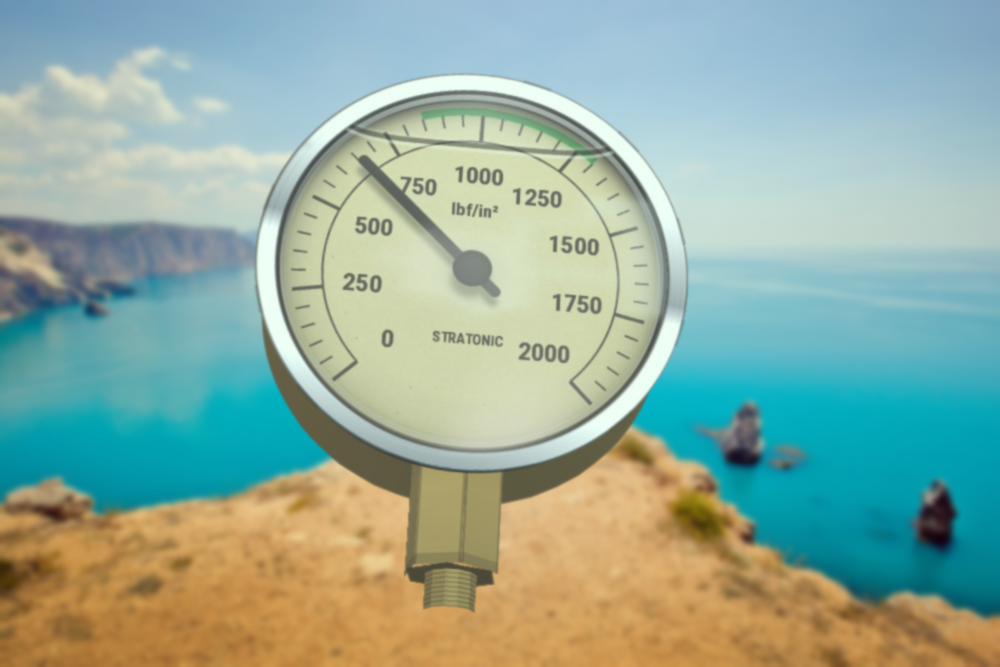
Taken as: 650 psi
